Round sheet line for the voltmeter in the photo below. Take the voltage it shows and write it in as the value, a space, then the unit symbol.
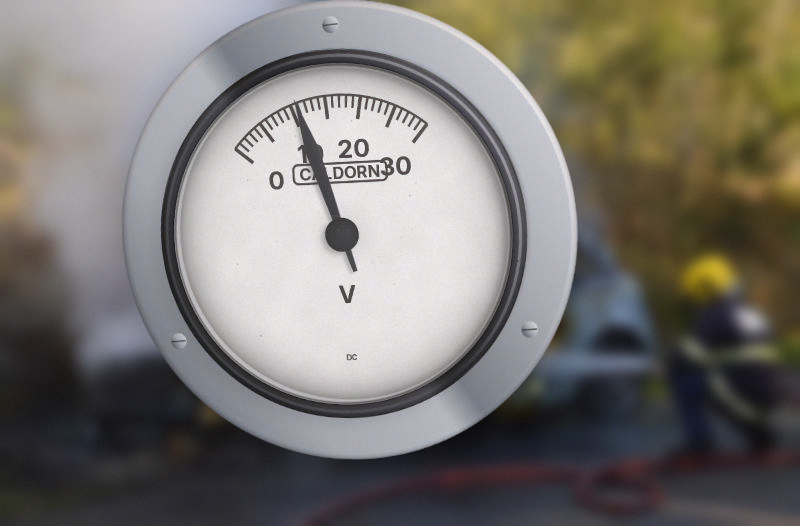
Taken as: 11 V
